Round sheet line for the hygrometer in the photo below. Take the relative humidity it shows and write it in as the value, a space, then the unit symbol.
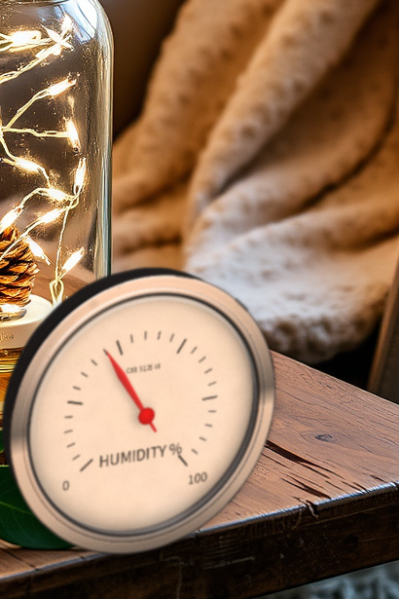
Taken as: 36 %
